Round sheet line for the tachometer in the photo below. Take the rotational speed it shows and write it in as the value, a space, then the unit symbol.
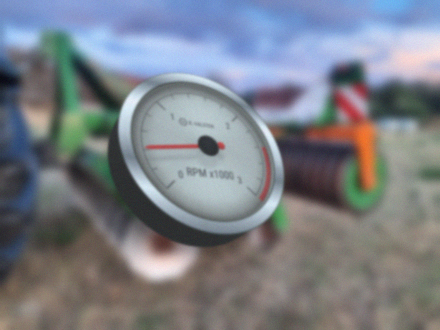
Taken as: 400 rpm
